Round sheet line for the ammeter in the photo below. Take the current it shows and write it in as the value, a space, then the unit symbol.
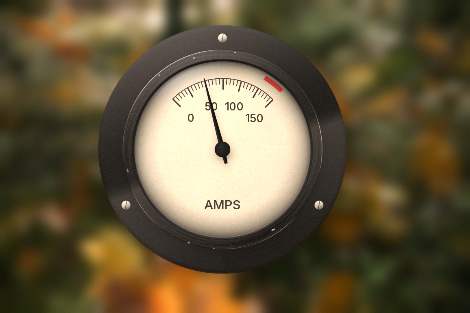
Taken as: 50 A
